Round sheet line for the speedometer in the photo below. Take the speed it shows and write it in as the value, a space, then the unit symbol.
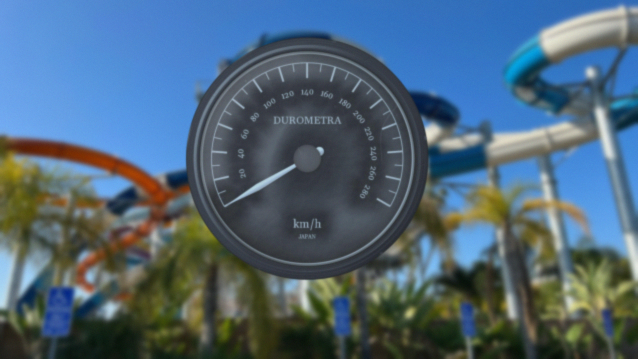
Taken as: 0 km/h
